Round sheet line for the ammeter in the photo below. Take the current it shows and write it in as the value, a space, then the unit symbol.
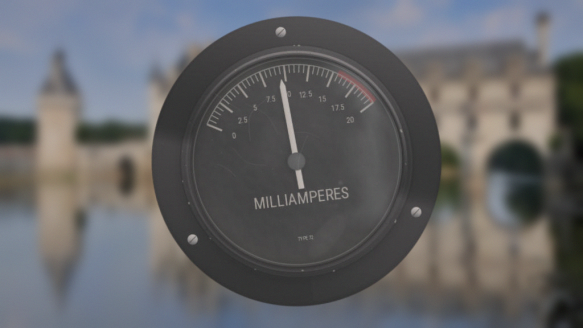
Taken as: 9.5 mA
